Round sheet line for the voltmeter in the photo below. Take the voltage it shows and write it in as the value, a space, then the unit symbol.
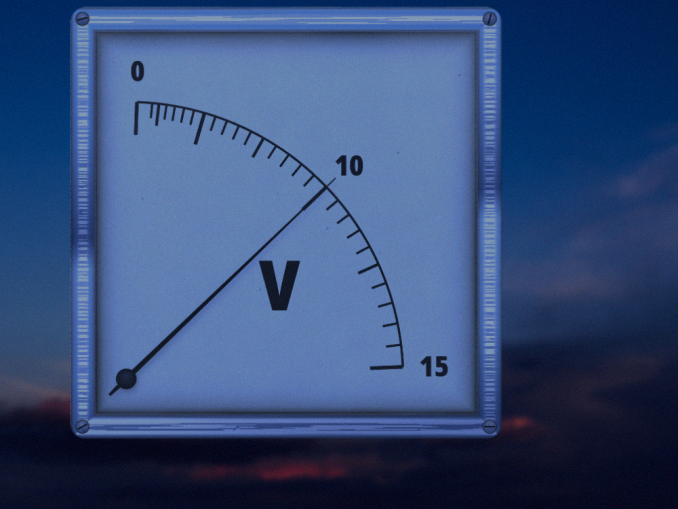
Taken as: 10 V
